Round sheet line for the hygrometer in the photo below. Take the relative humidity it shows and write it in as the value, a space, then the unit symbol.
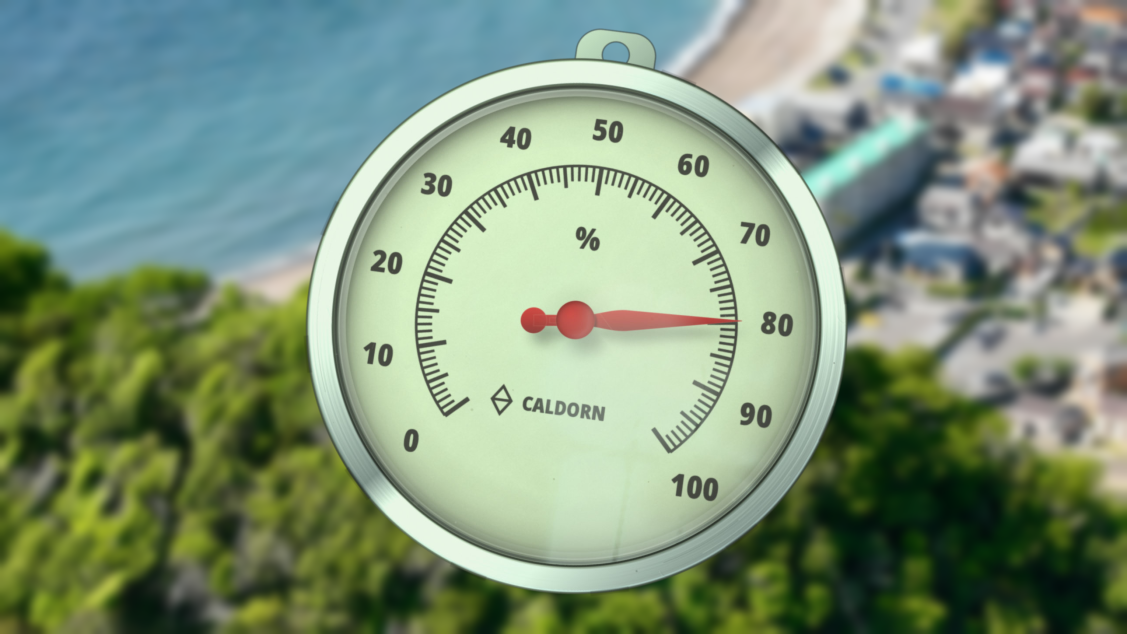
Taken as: 80 %
